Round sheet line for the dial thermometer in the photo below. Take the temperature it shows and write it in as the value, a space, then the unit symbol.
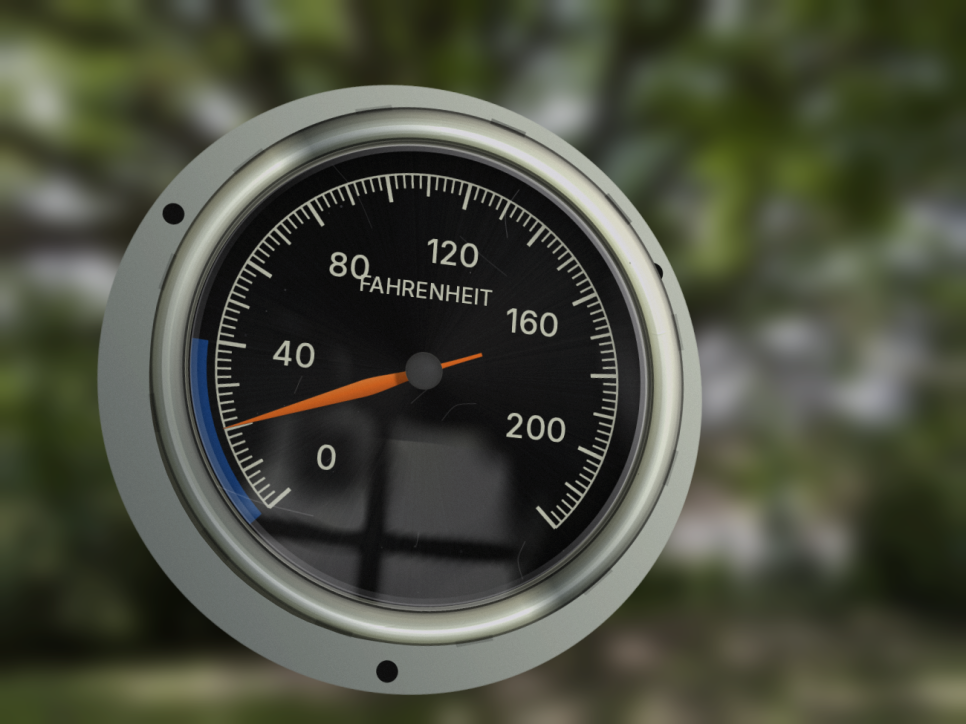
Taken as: 20 °F
